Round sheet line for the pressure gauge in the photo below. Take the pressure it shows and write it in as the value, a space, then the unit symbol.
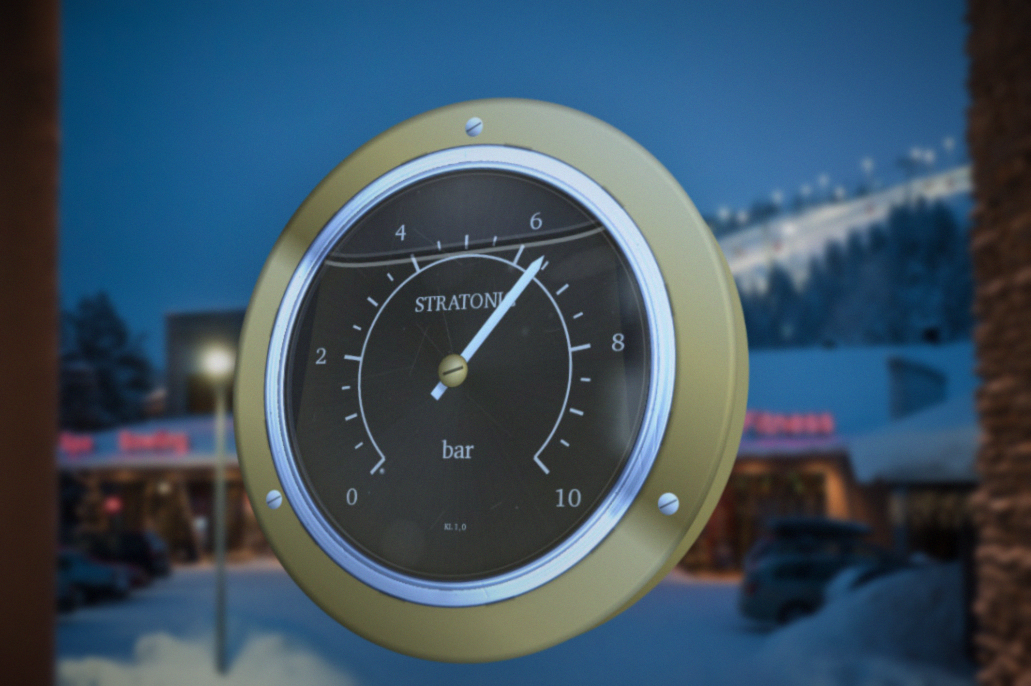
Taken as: 6.5 bar
